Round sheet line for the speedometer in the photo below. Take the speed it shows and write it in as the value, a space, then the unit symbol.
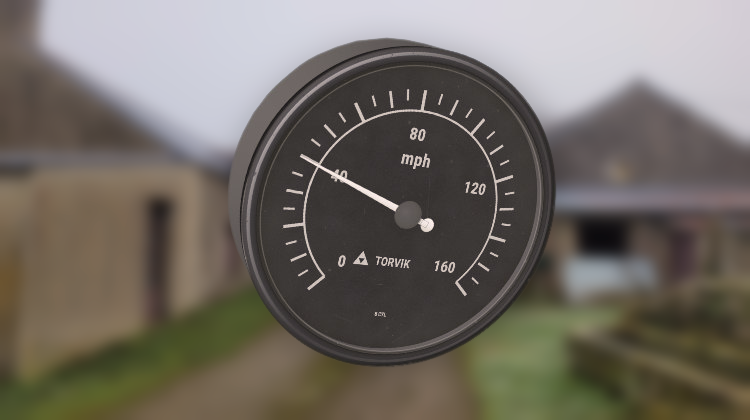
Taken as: 40 mph
